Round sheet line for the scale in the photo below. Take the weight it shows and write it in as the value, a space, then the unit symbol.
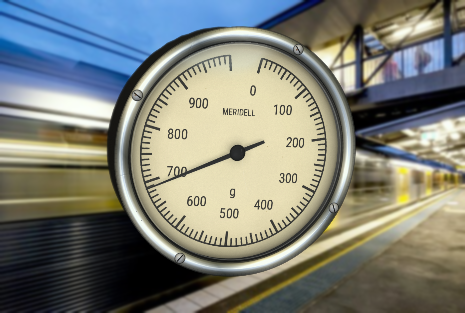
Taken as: 690 g
